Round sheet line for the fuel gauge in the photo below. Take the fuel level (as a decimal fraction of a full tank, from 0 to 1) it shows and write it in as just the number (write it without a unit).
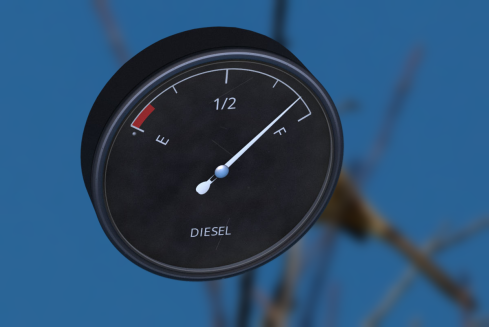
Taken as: 0.875
